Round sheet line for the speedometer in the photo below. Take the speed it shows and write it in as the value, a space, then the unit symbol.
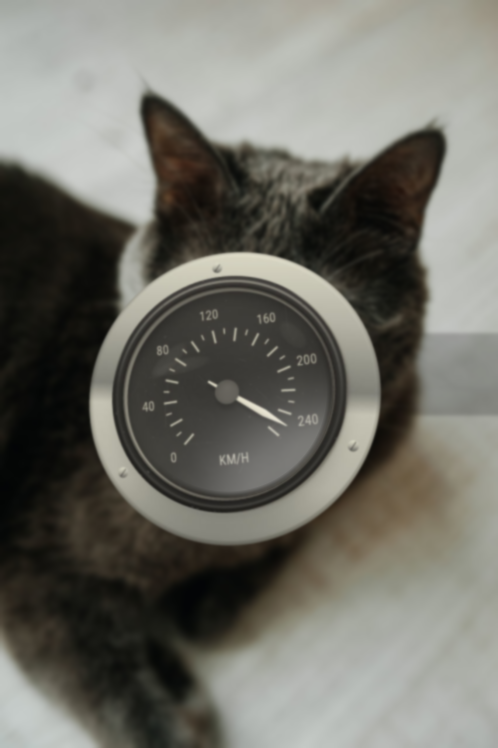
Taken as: 250 km/h
